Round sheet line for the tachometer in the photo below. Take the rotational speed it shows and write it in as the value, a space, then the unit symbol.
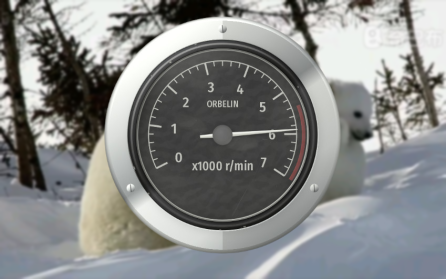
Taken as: 5900 rpm
